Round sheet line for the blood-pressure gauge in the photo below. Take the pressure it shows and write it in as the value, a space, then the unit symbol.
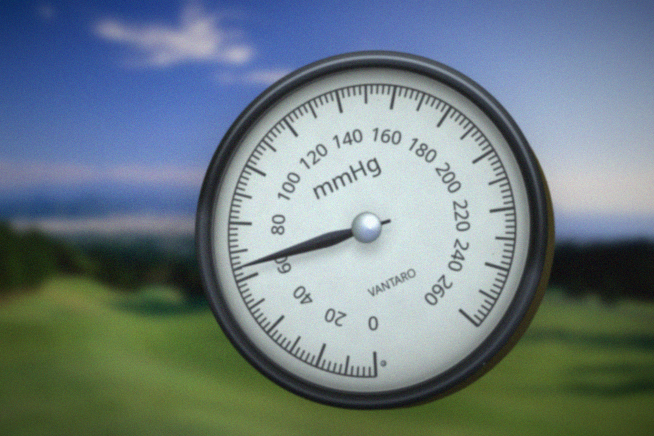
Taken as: 64 mmHg
